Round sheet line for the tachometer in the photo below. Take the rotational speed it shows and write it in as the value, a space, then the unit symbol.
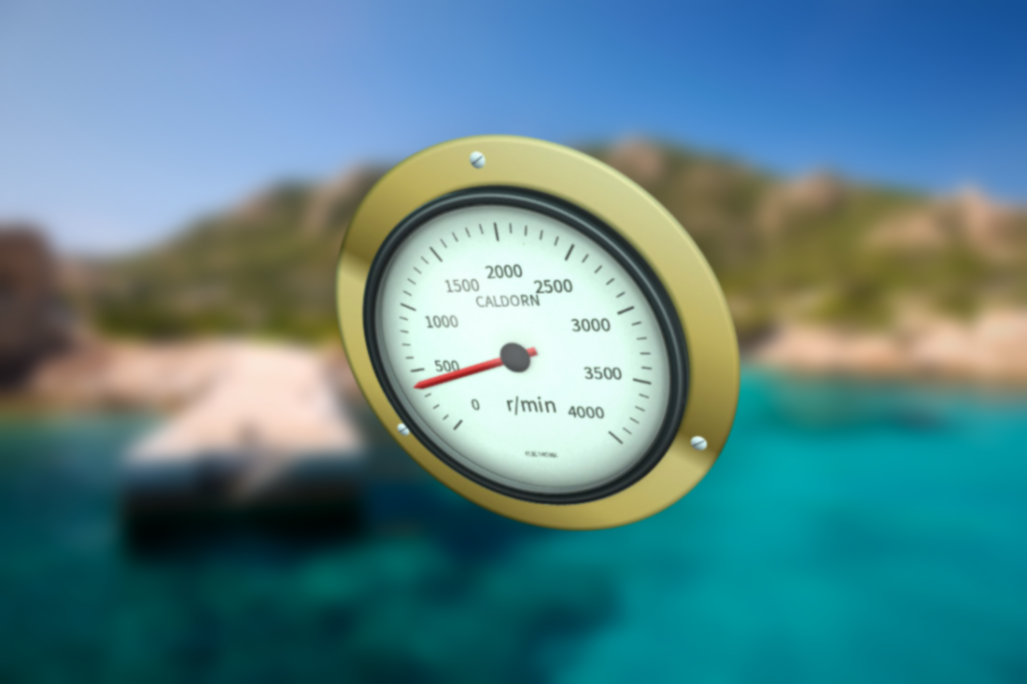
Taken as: 400 rpm
